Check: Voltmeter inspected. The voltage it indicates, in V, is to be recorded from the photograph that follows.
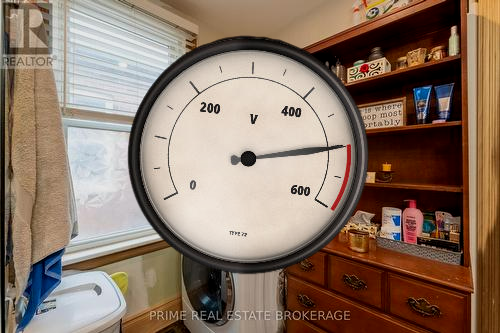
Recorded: 500 V
